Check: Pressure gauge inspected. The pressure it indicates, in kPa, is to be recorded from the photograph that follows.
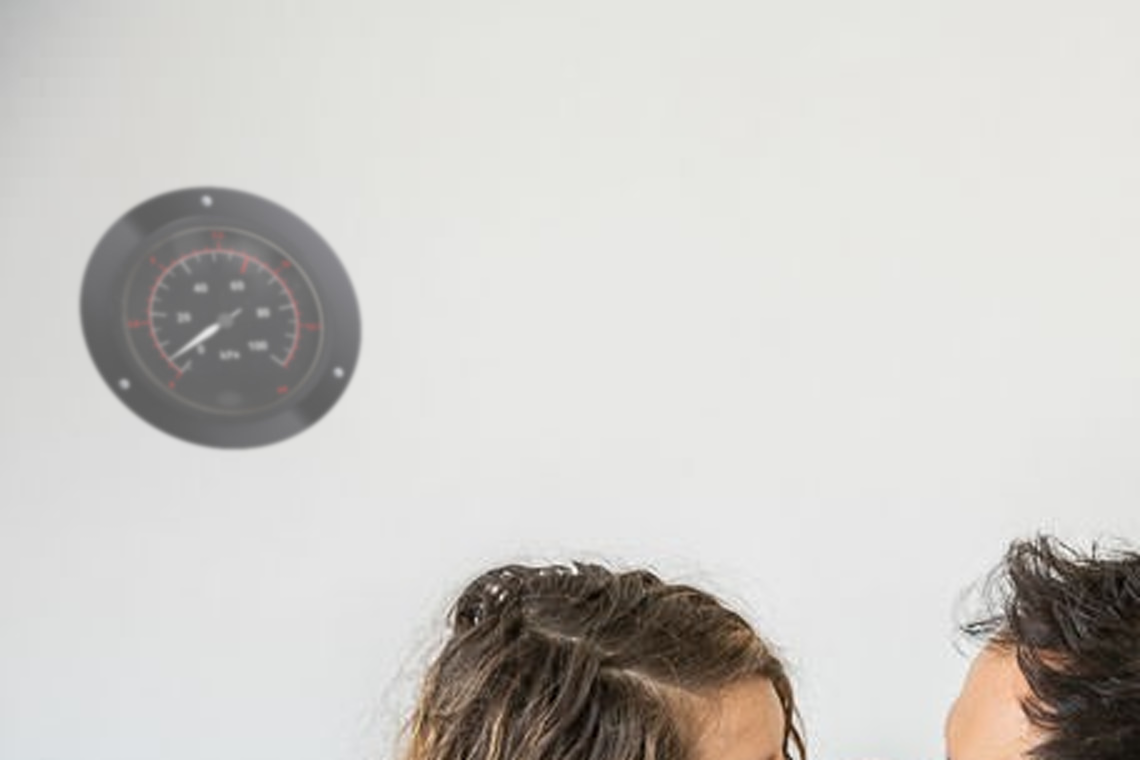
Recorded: 5 kPa
